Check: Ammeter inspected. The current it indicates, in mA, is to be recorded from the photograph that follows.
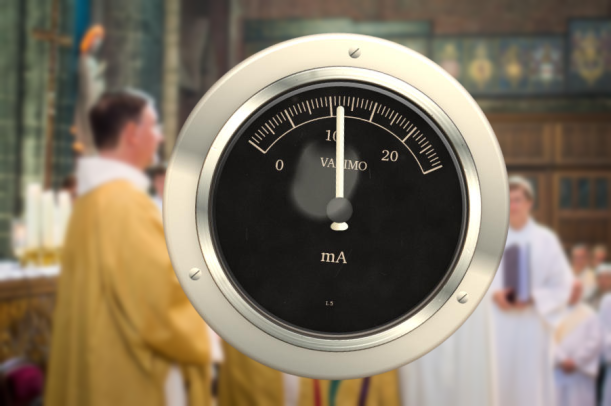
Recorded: 11 mA
